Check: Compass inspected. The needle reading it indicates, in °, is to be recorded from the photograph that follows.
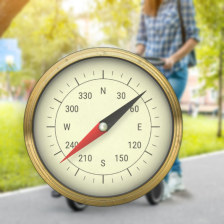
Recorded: 230 °
